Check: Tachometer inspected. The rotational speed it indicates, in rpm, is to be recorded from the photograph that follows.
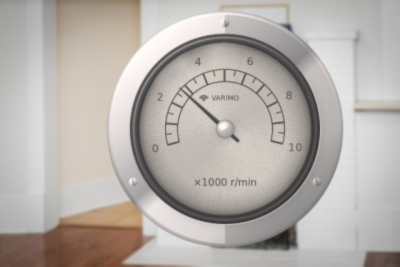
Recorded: 2750 rpm
